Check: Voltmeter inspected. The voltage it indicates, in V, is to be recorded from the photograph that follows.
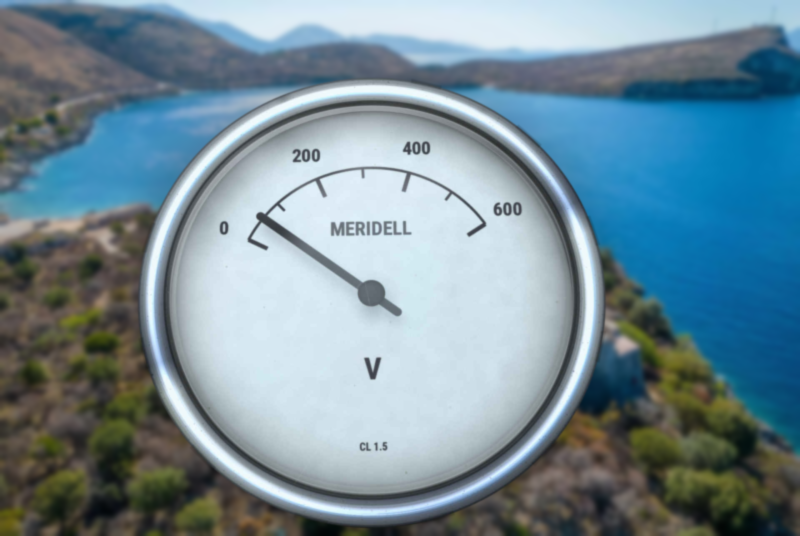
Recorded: 50 V
